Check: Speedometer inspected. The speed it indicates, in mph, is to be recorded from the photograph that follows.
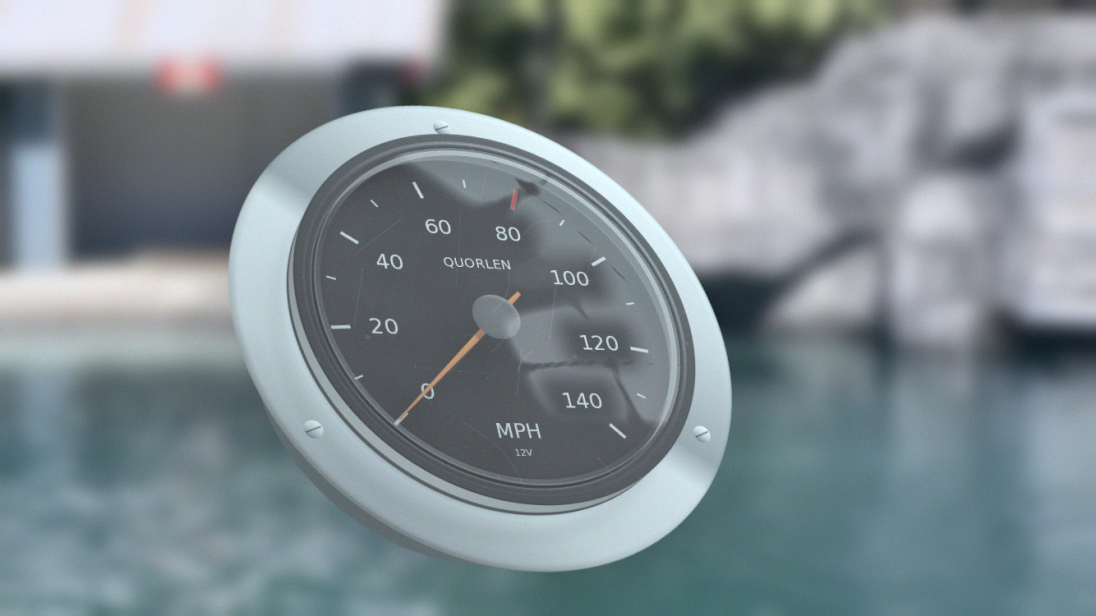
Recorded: 0 mph
